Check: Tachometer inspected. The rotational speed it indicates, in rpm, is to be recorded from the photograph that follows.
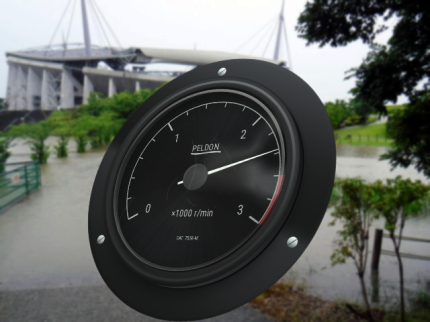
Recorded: 2400 rpm
